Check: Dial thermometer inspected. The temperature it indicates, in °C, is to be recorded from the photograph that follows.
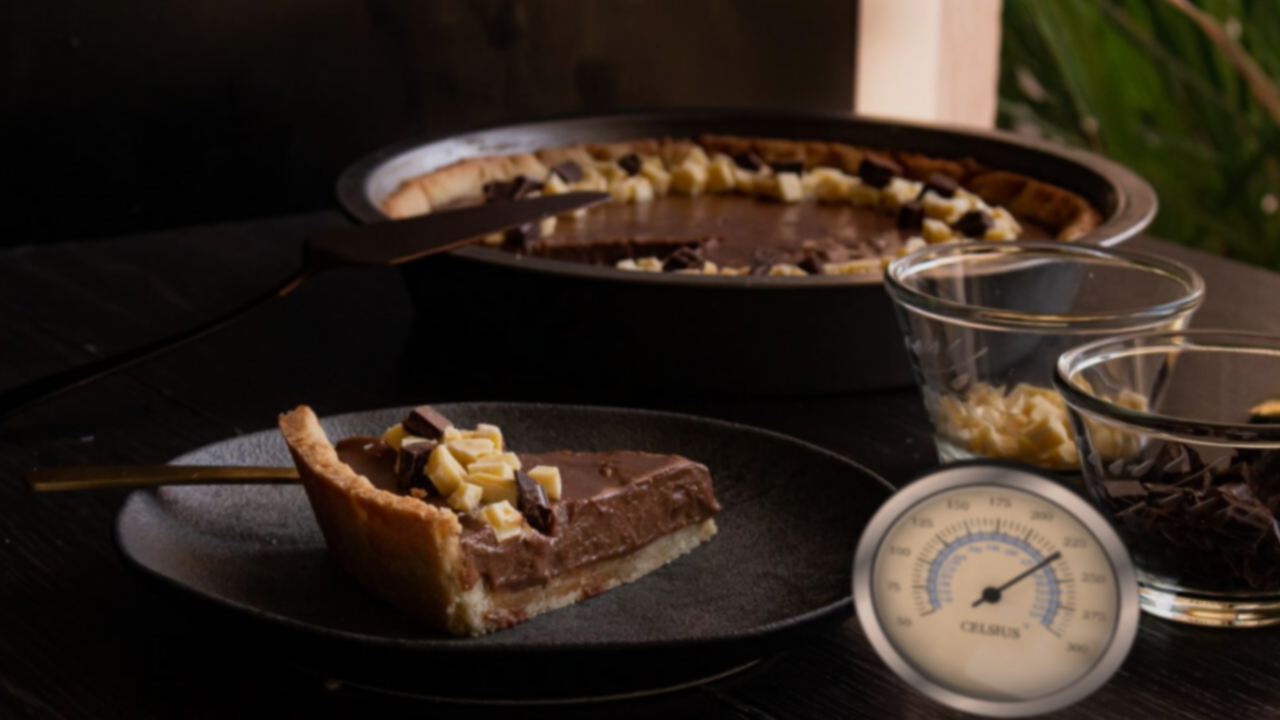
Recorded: 225 °C
